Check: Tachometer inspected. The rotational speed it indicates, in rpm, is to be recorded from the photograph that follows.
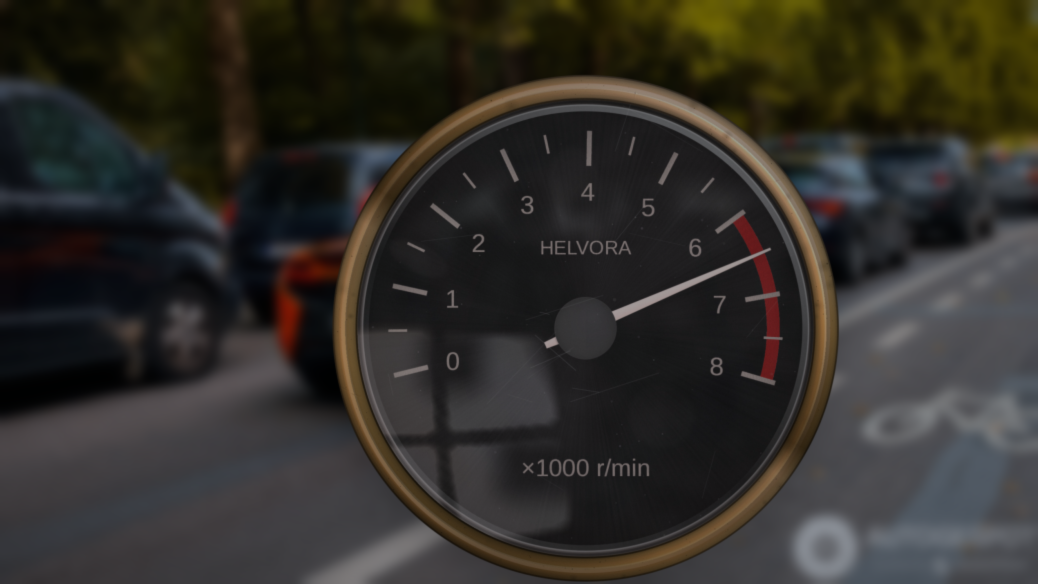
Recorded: 6500 rpm
